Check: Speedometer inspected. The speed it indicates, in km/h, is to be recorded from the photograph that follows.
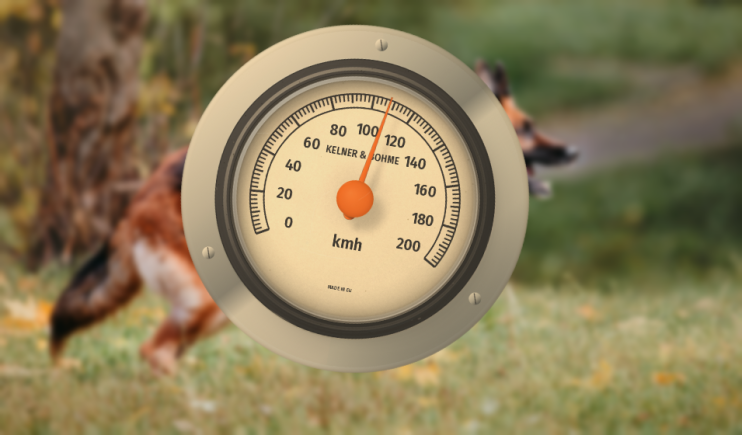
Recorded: 108 km/h
